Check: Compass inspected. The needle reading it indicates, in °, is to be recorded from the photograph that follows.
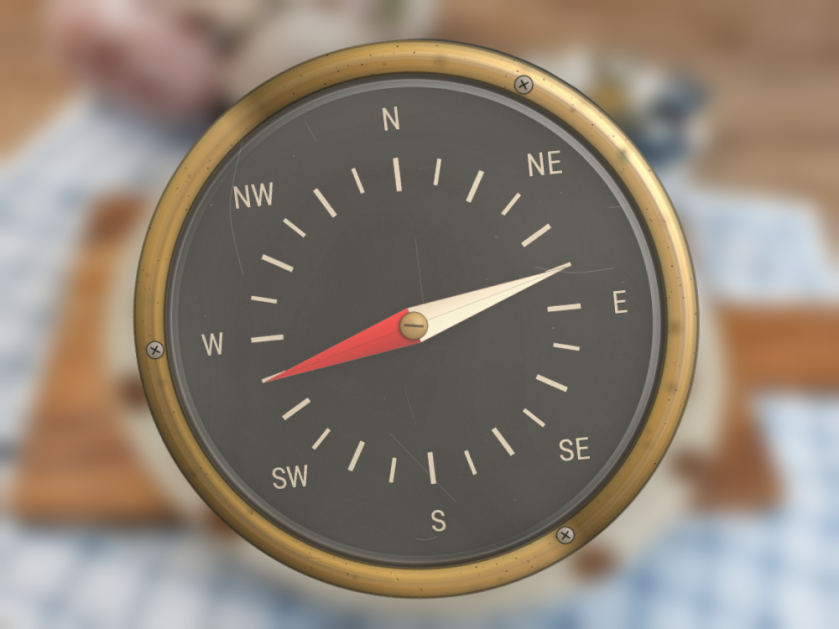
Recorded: 255 °
